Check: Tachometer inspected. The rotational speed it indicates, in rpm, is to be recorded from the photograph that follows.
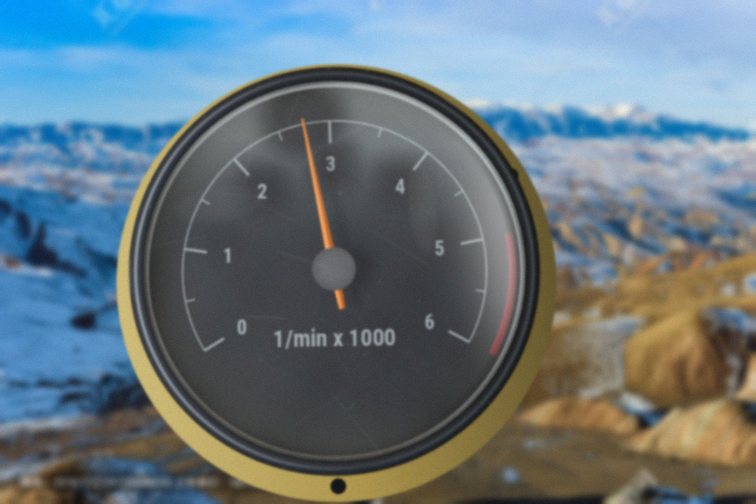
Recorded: 2750 rpm
